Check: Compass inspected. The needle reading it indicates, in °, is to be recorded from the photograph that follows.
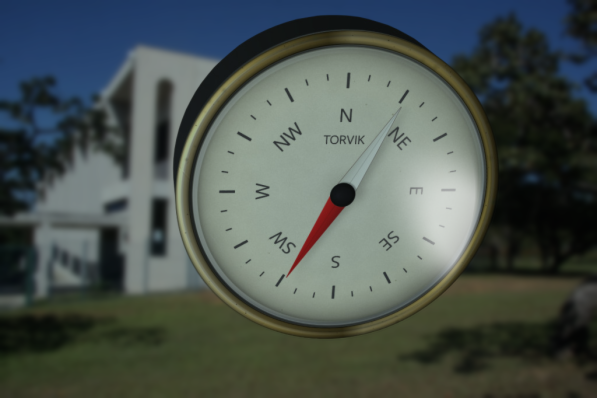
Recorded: 210 °
